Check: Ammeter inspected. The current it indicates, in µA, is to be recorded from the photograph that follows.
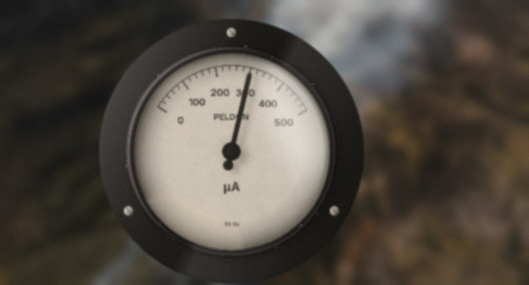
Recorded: 300 µA
